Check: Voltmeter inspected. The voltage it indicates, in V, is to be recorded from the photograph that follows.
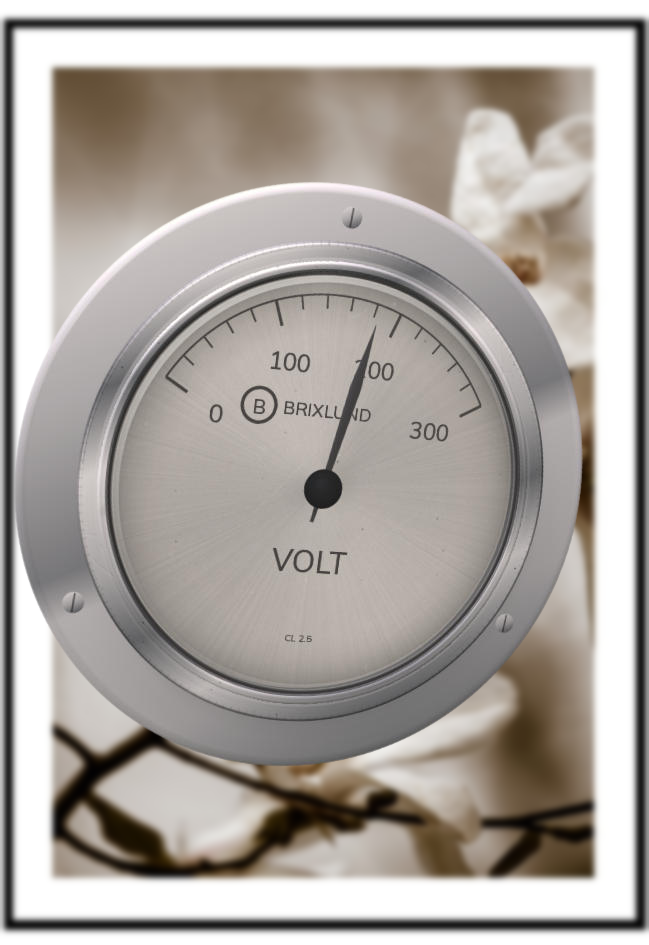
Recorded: 180 V
